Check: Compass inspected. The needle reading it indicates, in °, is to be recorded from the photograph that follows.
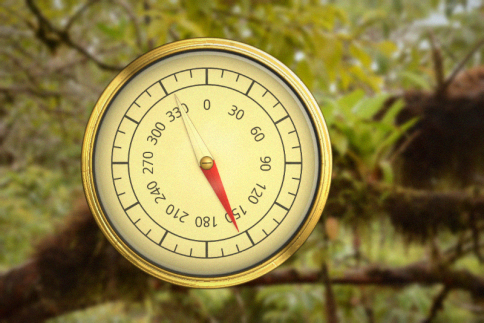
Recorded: 155 °
